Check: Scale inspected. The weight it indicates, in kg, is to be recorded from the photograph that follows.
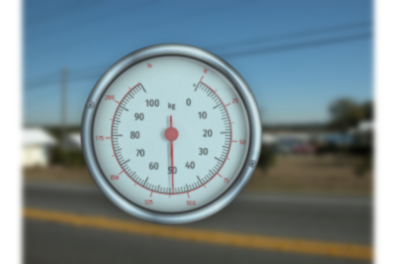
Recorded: 50 kg
